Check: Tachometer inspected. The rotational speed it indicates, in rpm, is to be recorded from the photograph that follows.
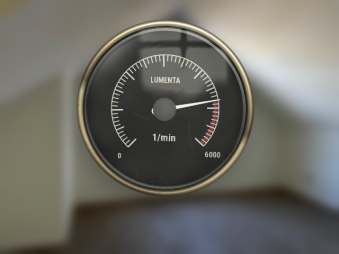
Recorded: 4800 rpm
